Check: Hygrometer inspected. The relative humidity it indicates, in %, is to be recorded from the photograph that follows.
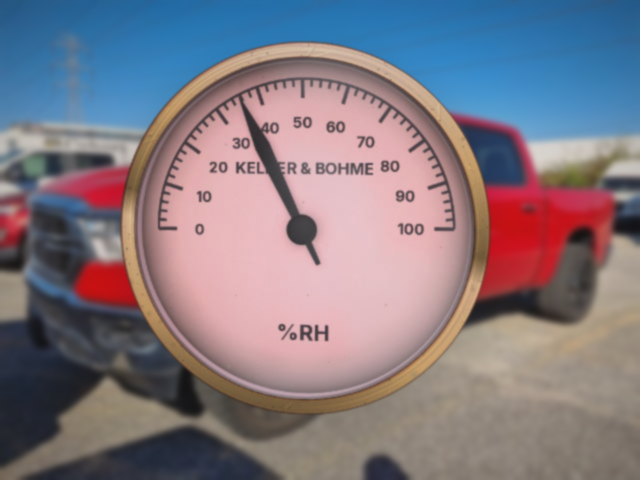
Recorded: 36 %
